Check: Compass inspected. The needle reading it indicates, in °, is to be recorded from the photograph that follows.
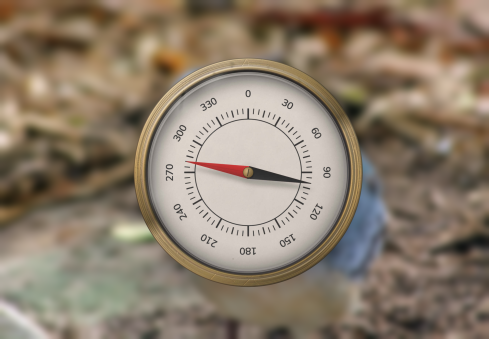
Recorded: 280 °
